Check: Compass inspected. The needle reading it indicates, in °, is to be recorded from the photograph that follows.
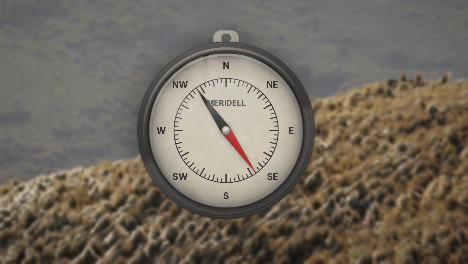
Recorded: 145 °
